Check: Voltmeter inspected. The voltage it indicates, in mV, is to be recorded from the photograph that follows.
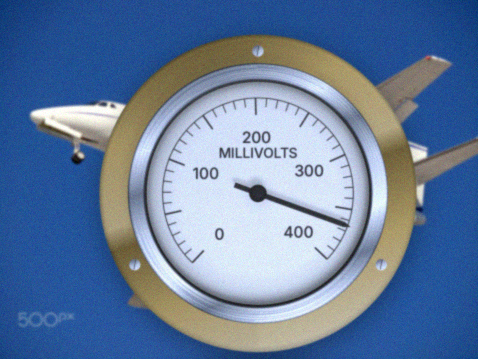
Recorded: 365 mV
